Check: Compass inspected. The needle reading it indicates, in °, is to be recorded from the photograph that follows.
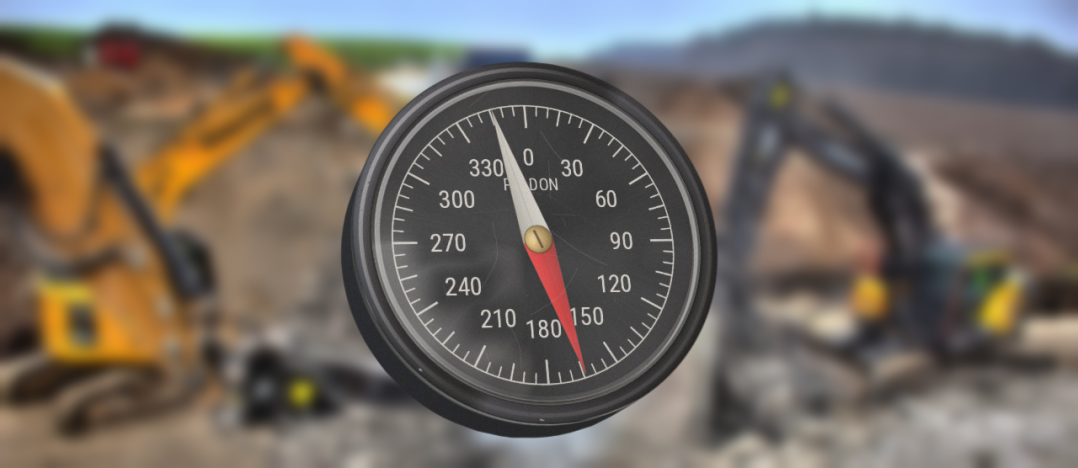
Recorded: 165 °
